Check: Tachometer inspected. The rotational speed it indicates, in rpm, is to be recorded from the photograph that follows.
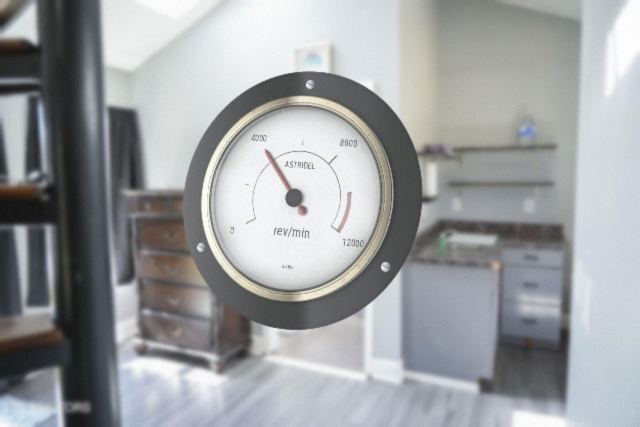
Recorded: 4000 rpm
